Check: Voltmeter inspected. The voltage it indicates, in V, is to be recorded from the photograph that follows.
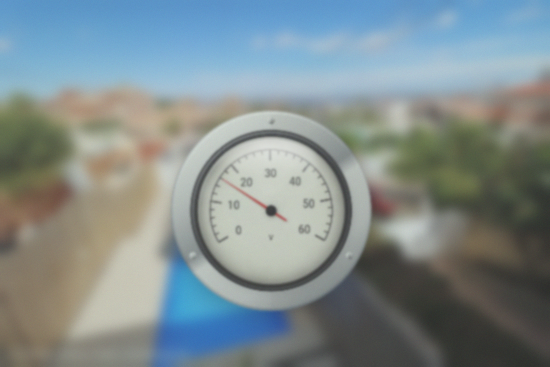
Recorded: 16 V
